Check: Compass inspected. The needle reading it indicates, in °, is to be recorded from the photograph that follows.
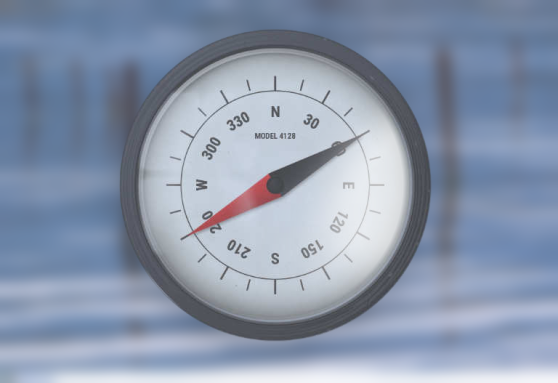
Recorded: 240 °
